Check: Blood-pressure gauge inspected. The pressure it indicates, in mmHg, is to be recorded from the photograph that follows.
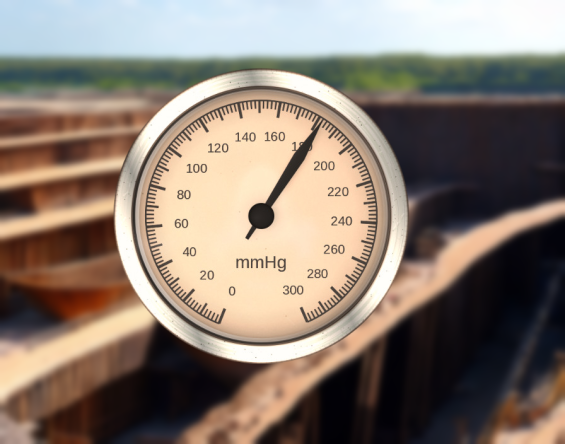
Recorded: 182 mmHg
